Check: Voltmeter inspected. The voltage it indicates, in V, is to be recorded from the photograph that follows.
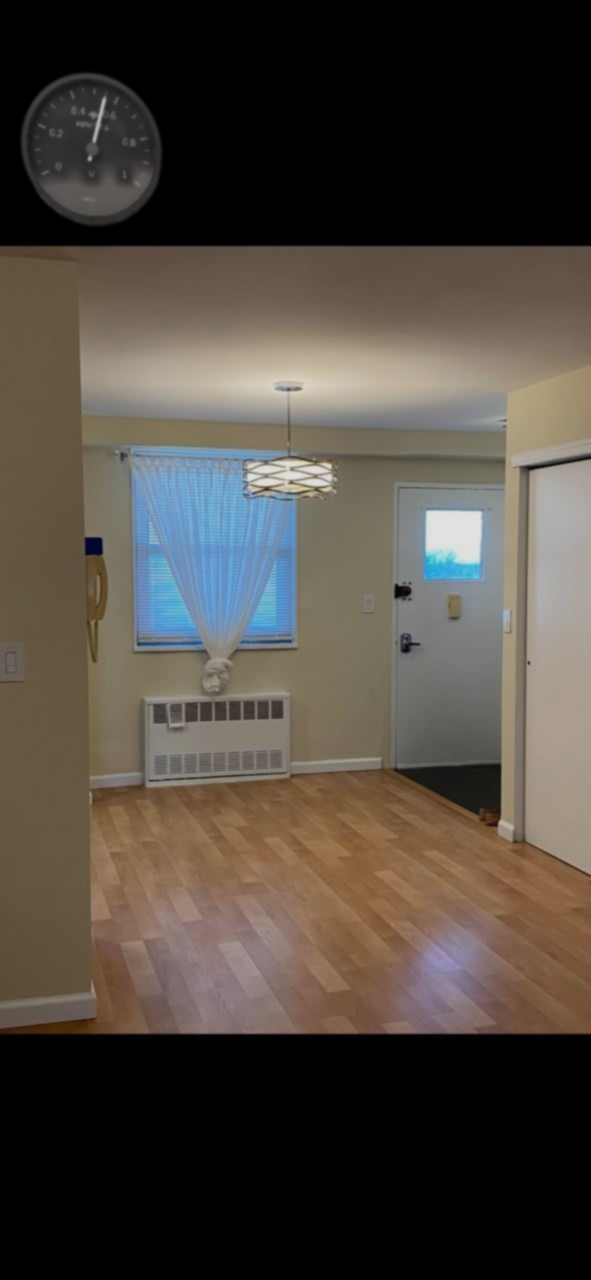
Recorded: 0.55 V
